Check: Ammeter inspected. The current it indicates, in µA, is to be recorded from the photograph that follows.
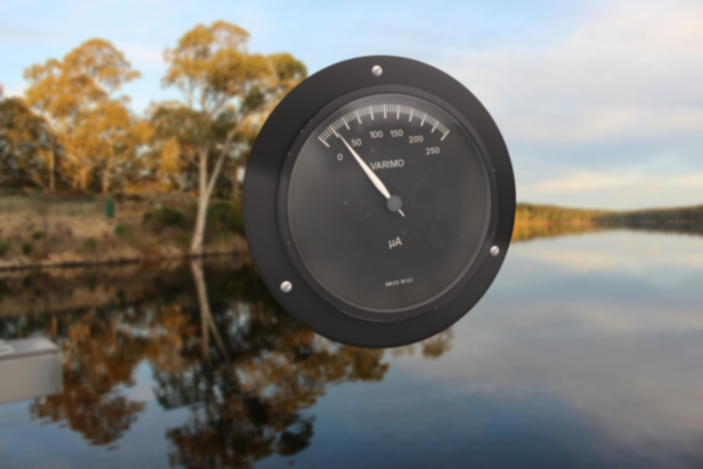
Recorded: 25 µA
